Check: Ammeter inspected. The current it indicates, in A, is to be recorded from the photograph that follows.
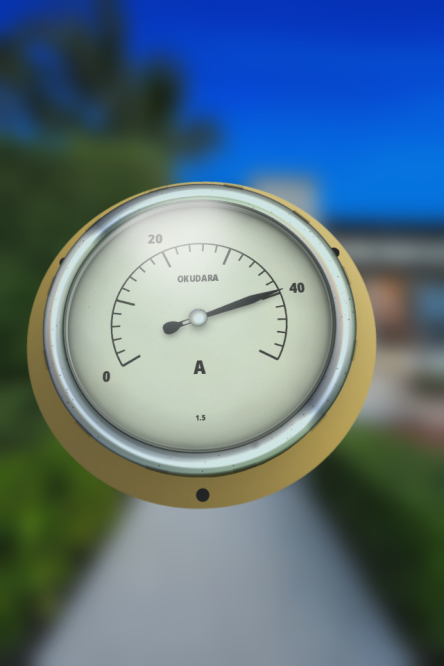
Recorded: 40 A
